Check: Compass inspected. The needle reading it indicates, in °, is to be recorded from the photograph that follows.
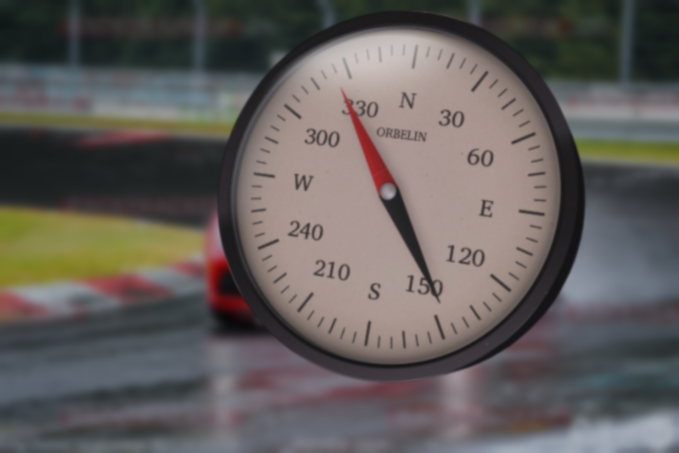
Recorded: 325 °
